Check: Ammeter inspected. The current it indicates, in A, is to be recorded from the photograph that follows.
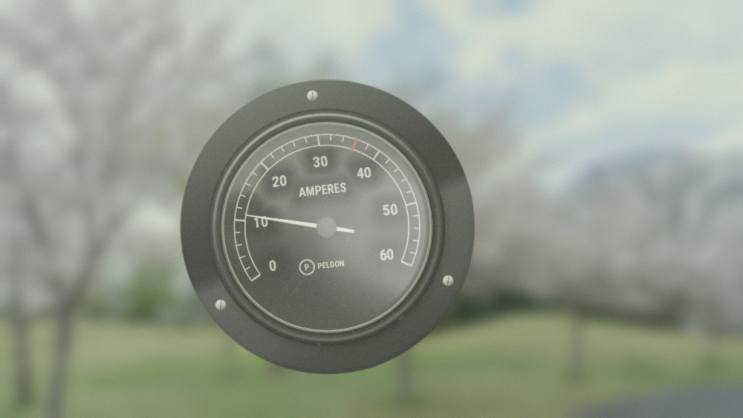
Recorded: 11 A
